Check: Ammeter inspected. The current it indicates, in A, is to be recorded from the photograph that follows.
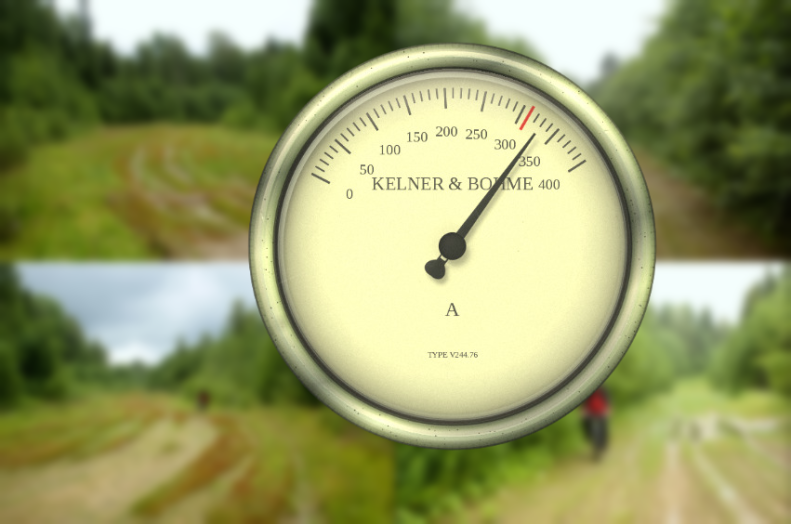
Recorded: 330 A
